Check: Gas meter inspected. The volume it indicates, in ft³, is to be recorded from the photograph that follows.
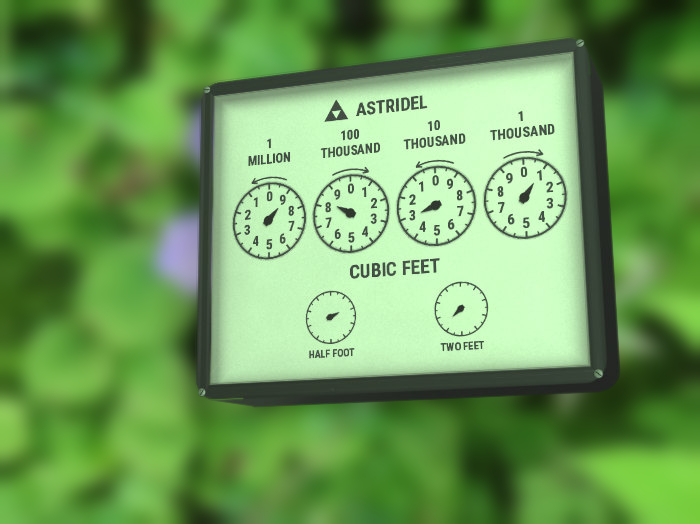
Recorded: 883100 ft³
